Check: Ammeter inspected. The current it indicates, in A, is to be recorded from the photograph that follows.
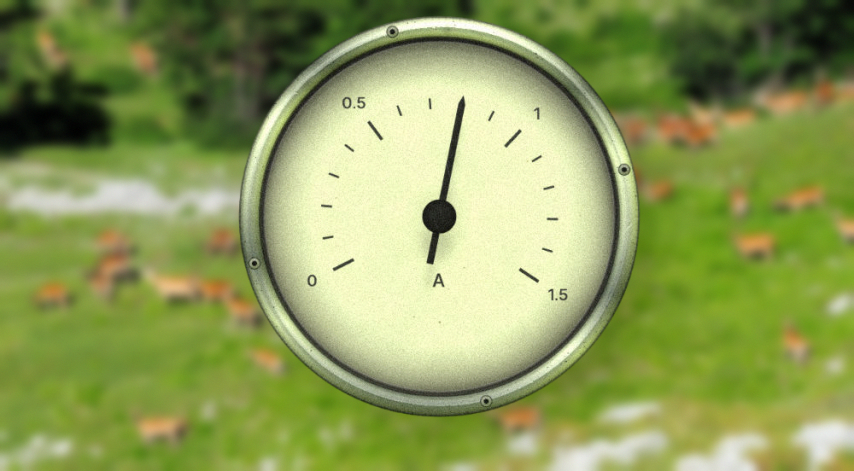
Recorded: 0.8 A
